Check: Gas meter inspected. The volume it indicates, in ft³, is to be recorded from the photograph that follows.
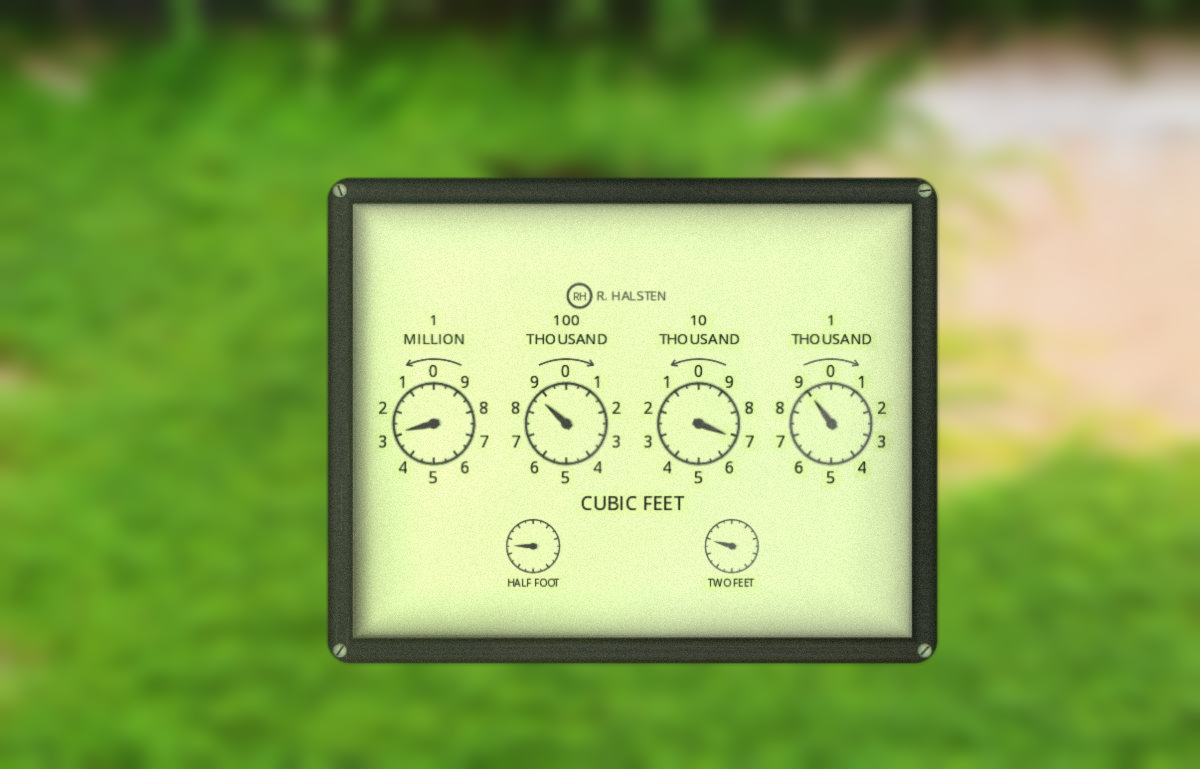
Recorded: 286900 ft³
